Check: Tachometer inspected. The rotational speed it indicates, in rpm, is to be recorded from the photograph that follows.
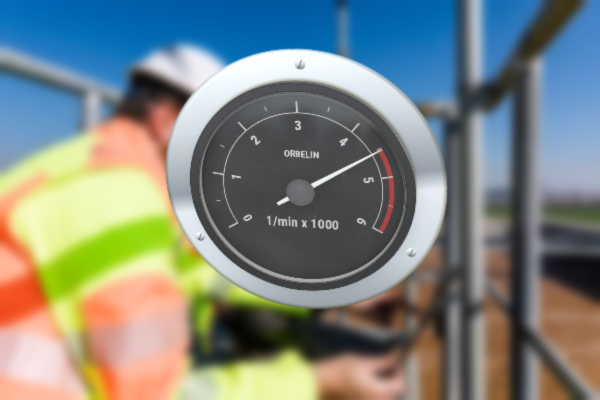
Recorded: 4500 rpm
